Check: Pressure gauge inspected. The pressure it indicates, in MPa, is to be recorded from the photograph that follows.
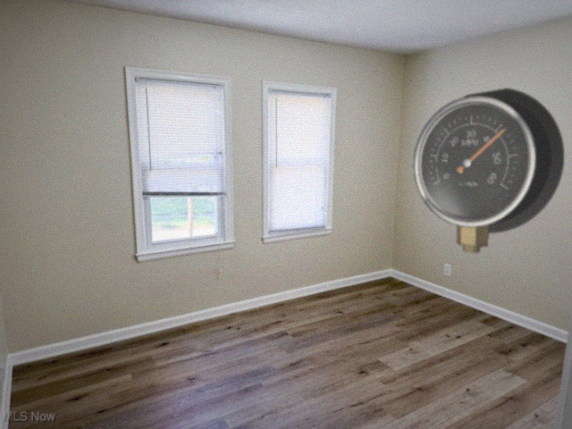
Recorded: 42 MPa
